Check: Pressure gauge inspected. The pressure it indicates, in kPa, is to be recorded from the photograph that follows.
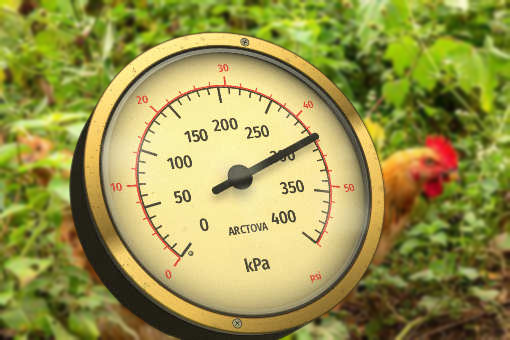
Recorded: 300 kPa
